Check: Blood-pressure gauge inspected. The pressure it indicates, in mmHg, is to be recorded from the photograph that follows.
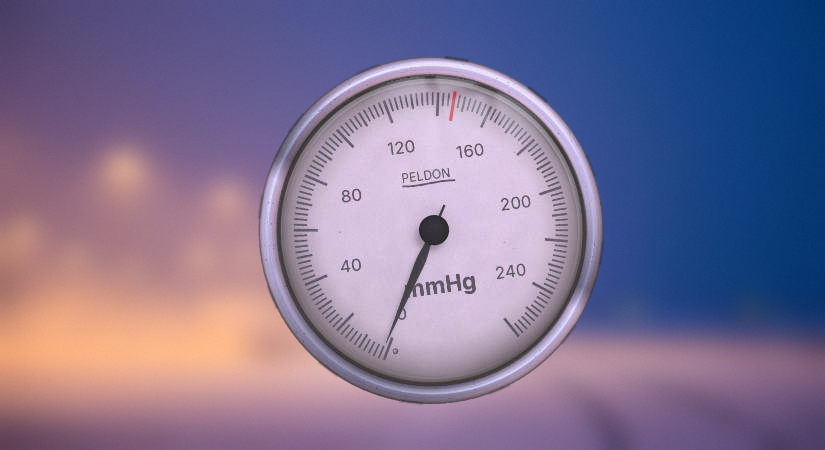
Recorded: 2 mmHg
